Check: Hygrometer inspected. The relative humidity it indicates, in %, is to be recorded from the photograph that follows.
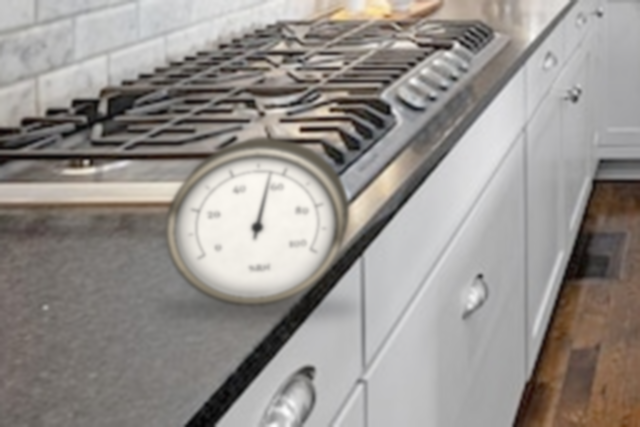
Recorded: 55 %
